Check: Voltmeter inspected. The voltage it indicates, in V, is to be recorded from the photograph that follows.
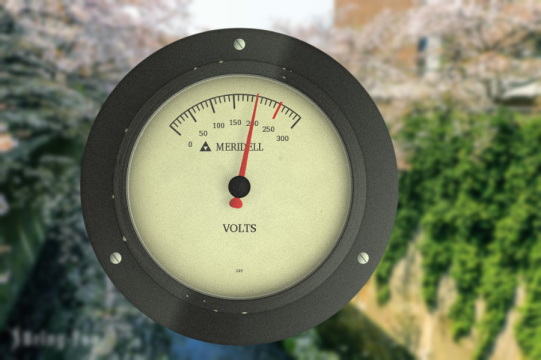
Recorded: 200 V
